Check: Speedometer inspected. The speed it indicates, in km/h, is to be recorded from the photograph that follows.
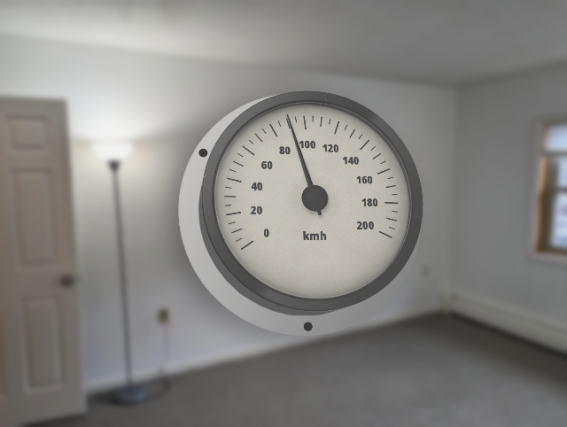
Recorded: 90 km/h
